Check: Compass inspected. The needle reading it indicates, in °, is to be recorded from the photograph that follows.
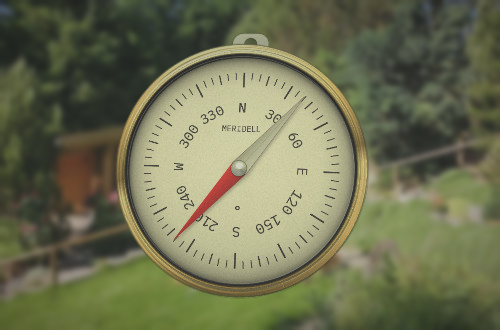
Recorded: 220 °
